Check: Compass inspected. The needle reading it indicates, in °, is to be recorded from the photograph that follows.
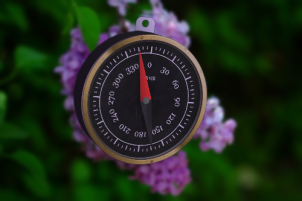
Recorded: 345 °
